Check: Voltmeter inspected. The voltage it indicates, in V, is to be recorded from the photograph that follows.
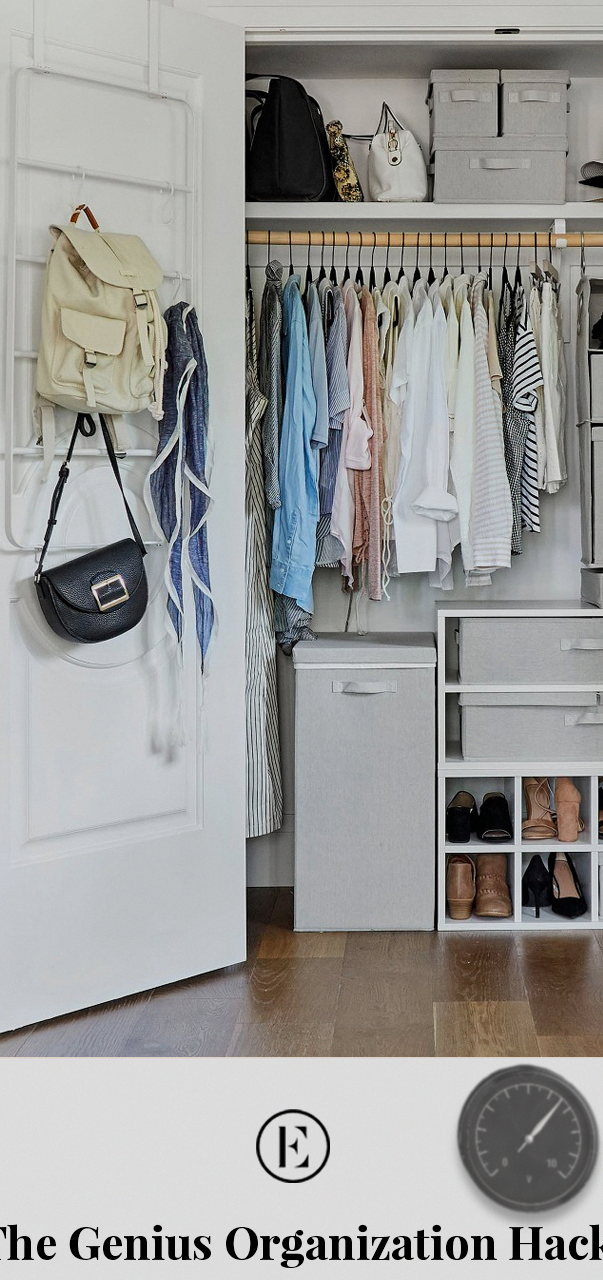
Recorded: 6.5 V
